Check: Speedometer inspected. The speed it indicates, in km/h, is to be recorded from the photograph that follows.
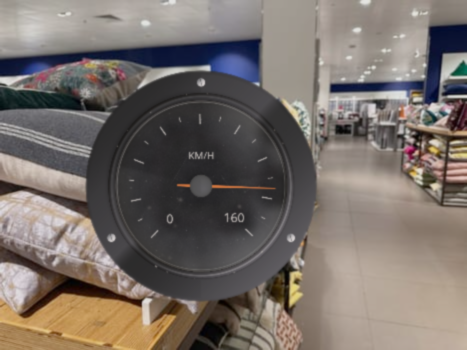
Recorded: 135 km/h
